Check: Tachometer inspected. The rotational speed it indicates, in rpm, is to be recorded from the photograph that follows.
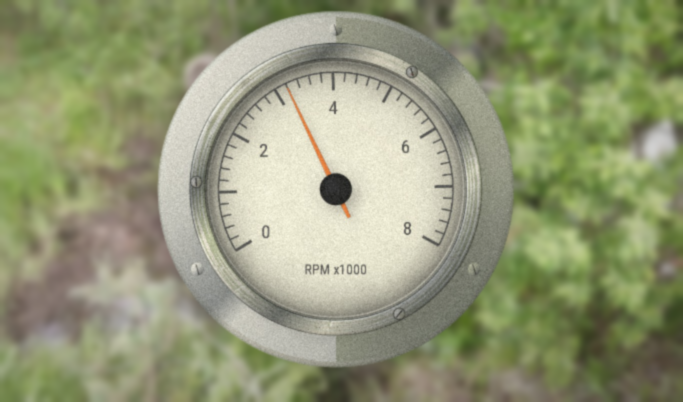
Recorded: 3200 rpm
